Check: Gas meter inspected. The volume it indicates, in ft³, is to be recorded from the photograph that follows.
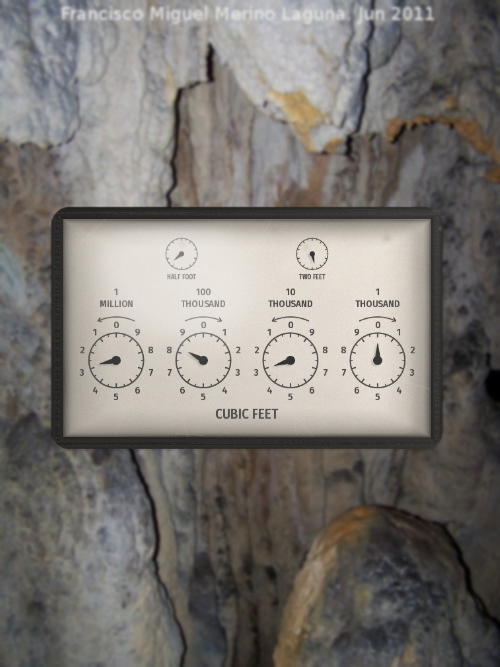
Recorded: 283000 ft³
